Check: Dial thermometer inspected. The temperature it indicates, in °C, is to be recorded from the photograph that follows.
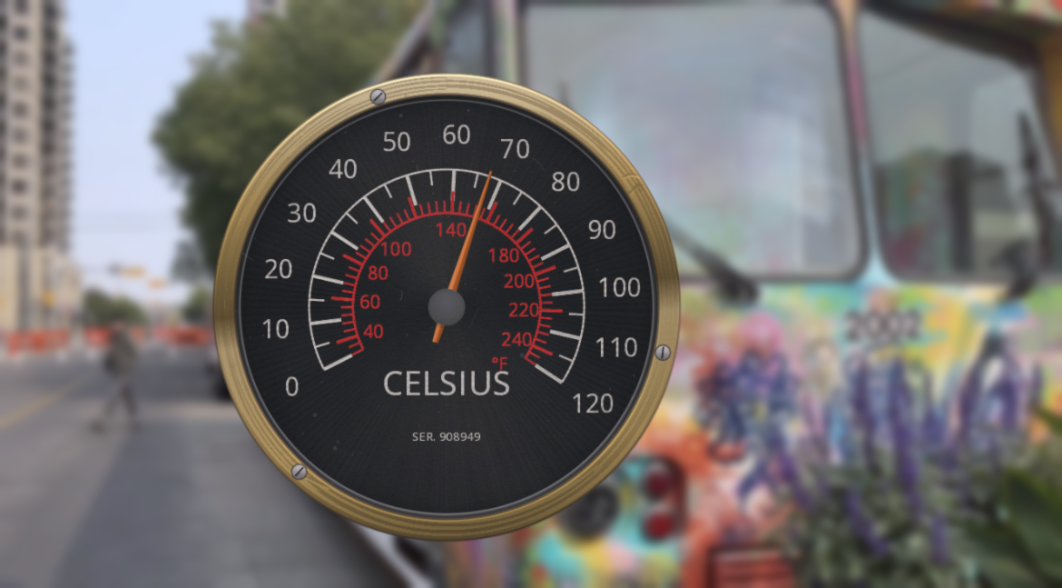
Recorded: 67.5 °C
